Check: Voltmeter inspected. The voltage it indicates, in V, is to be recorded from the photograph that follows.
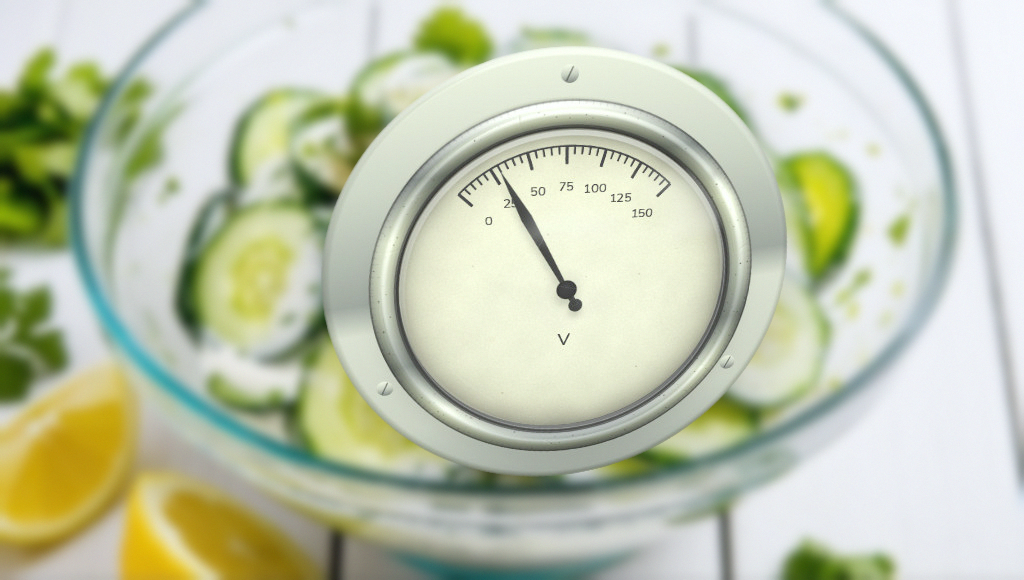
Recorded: 30 V
